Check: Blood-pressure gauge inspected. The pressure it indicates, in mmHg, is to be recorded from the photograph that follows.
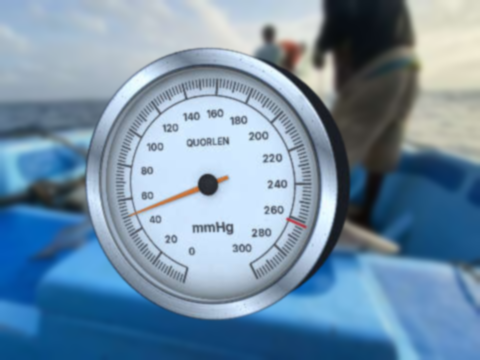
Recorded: 50 mmHg
